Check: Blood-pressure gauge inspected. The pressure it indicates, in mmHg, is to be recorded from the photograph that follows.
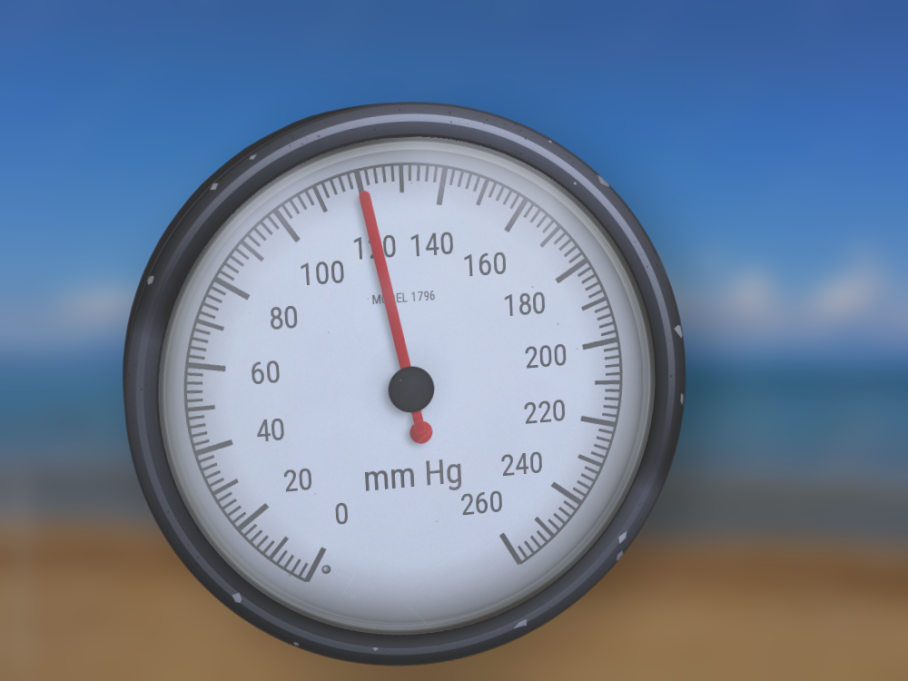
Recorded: 120 mmHg
